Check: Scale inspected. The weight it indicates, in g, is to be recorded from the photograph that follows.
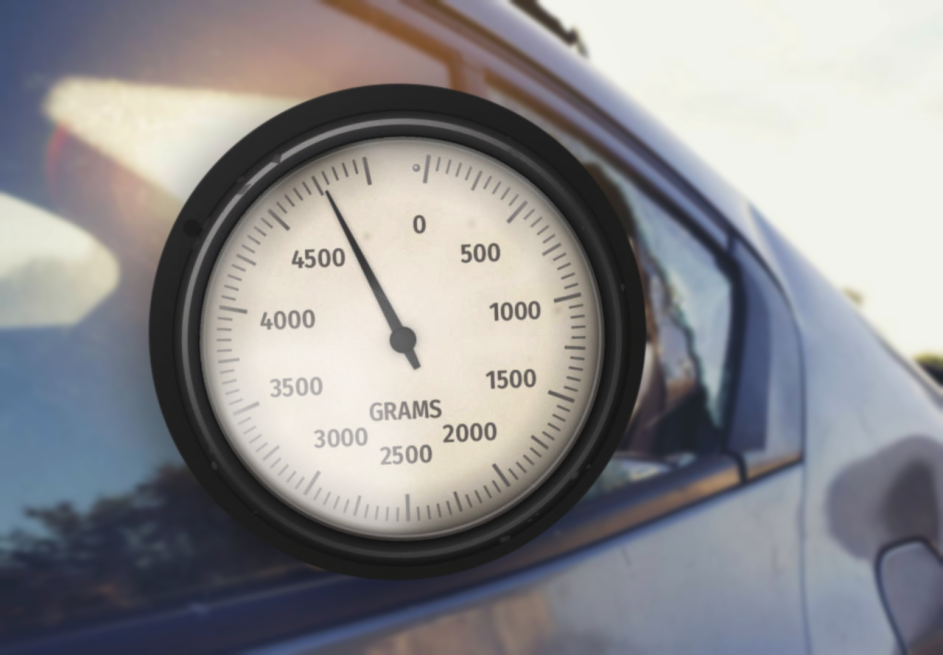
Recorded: 4775 g
